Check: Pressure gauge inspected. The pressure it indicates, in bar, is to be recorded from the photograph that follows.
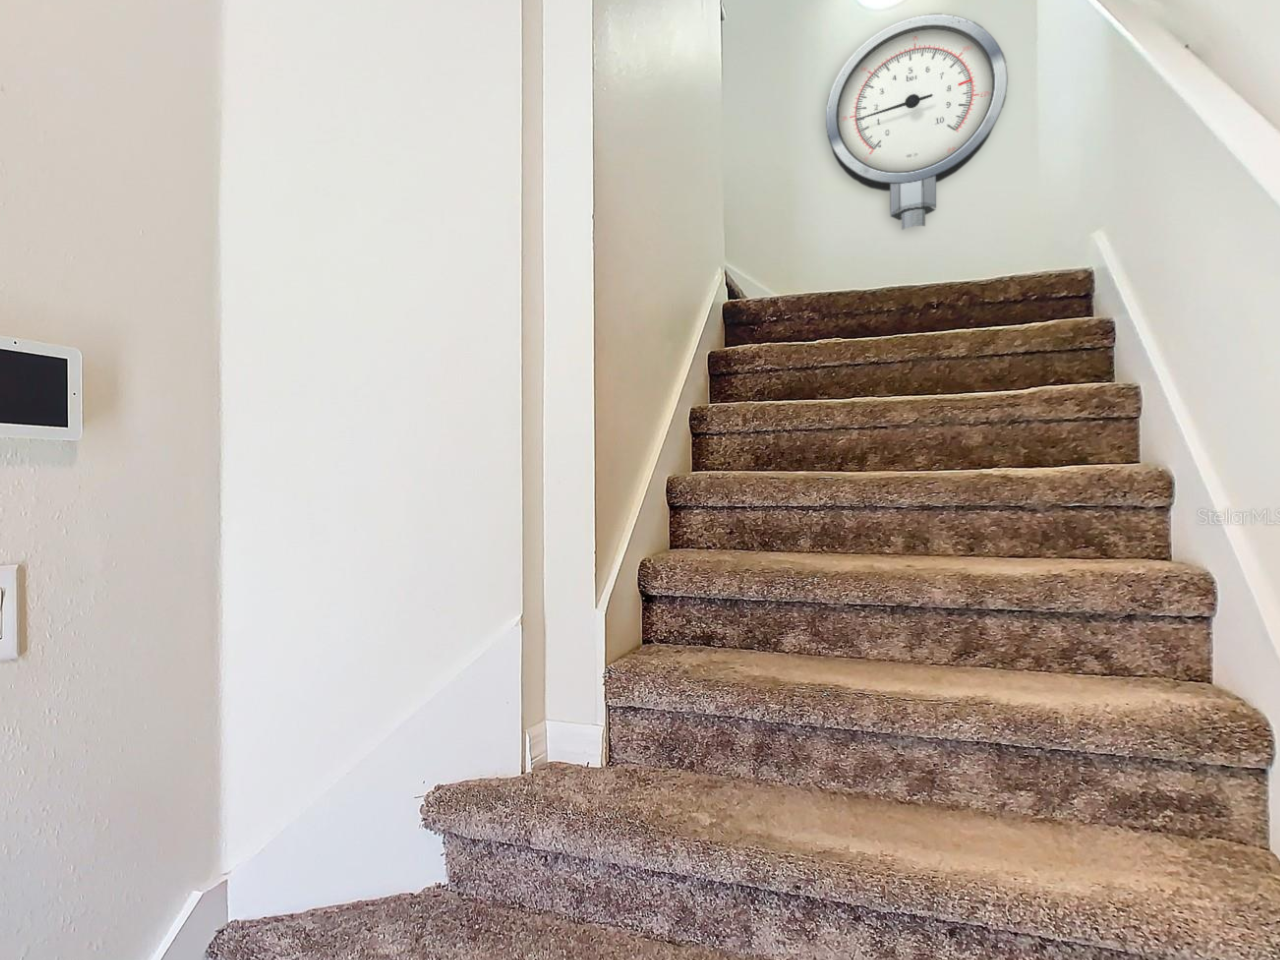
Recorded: 1.5 bar
